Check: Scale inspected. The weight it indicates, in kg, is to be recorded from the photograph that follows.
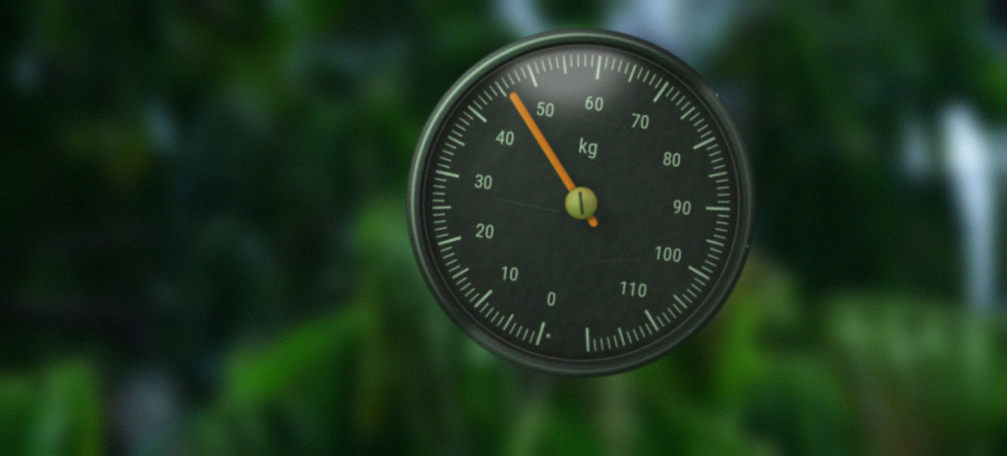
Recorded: 46 kg
